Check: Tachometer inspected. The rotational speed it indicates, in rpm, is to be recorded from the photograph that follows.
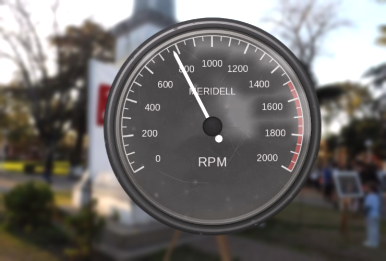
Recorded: 775 rpm
